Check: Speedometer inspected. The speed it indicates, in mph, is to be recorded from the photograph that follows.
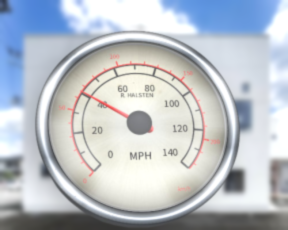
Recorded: 40 mph
